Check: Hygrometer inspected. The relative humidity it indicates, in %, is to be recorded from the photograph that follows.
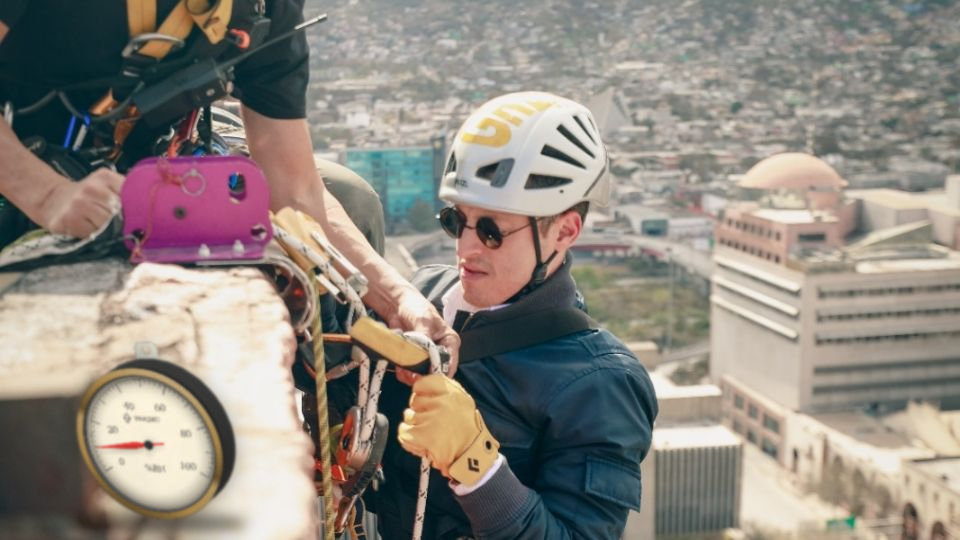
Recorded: 10 %
